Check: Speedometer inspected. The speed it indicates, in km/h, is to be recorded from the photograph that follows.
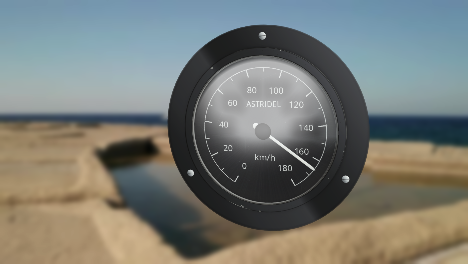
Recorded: 165 km/h
